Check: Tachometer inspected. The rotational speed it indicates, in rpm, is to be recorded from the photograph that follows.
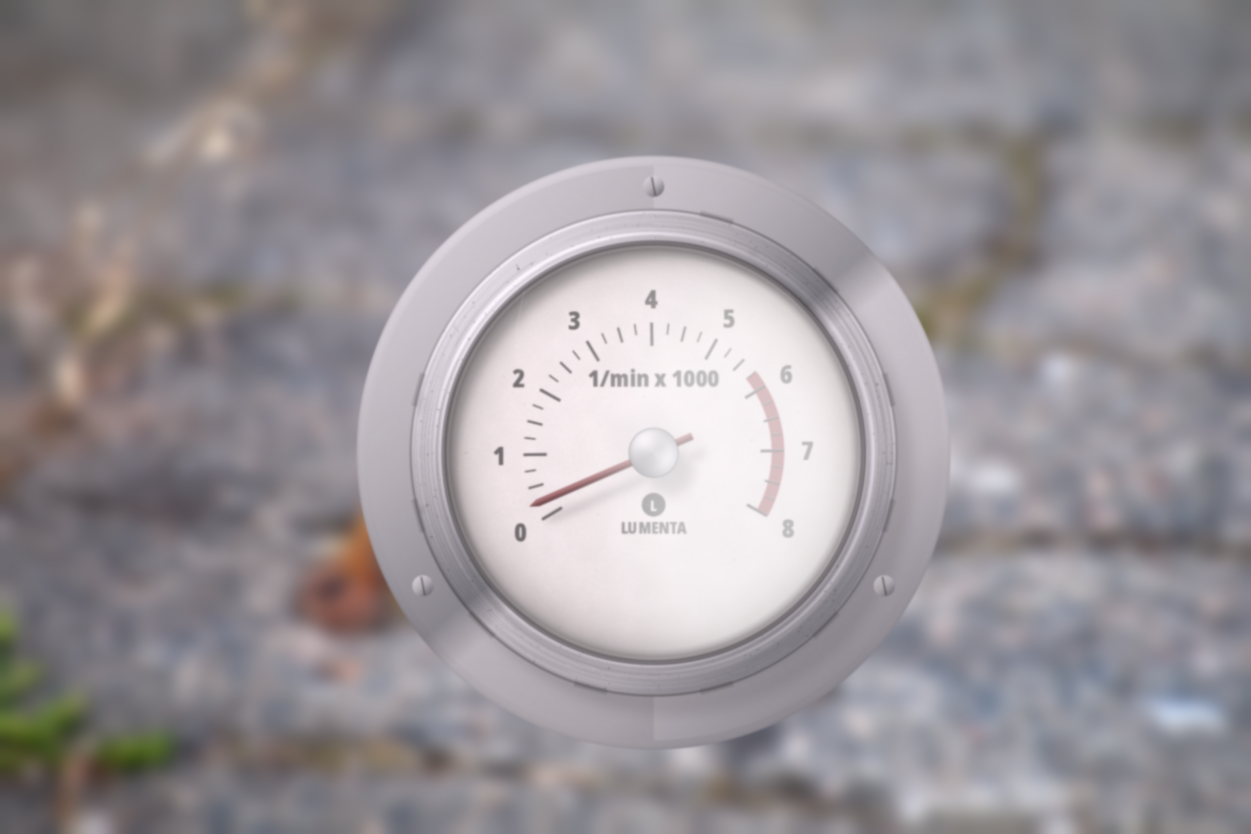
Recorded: 250 rpm
